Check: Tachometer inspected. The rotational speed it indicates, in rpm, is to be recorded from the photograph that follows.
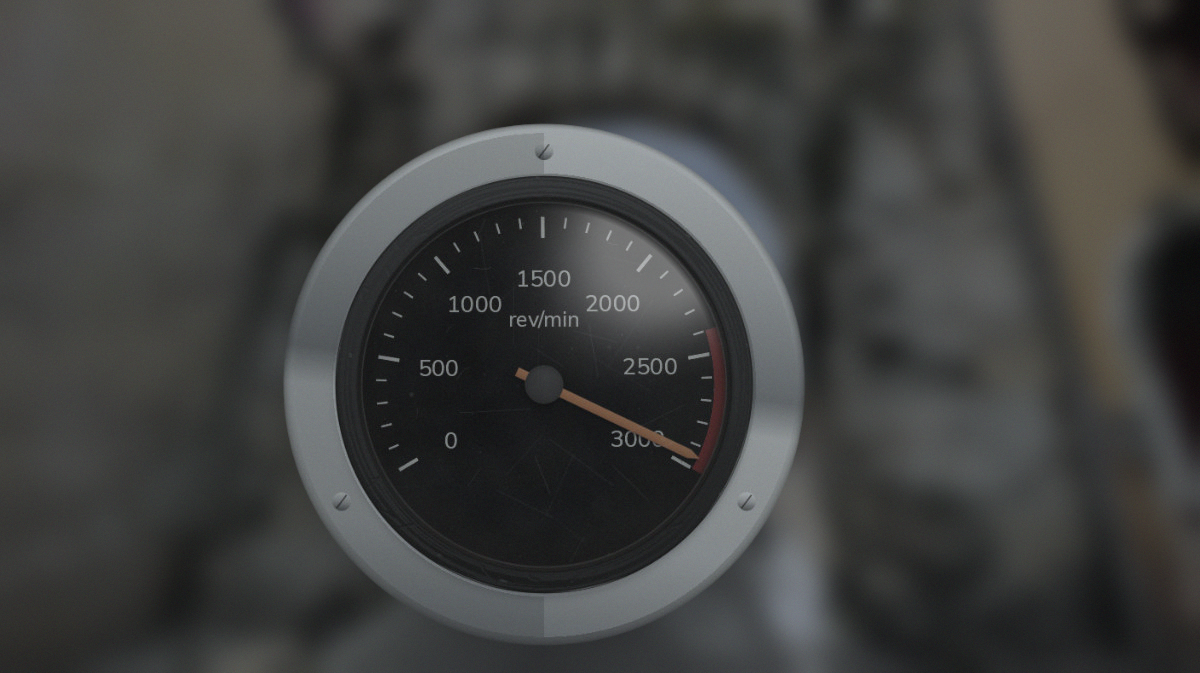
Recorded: 2950 rpm
